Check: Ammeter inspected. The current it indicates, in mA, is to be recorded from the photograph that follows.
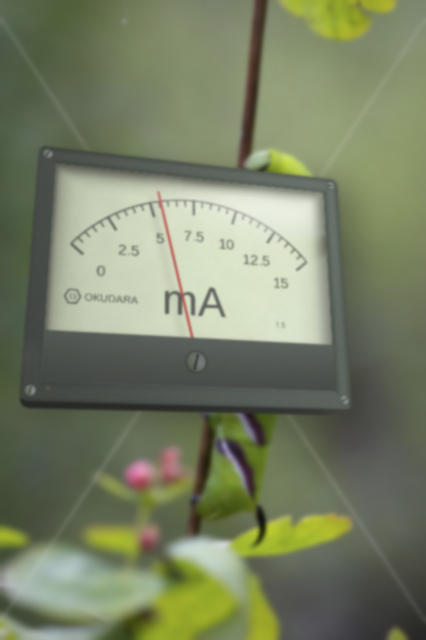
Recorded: 5.5 mA
